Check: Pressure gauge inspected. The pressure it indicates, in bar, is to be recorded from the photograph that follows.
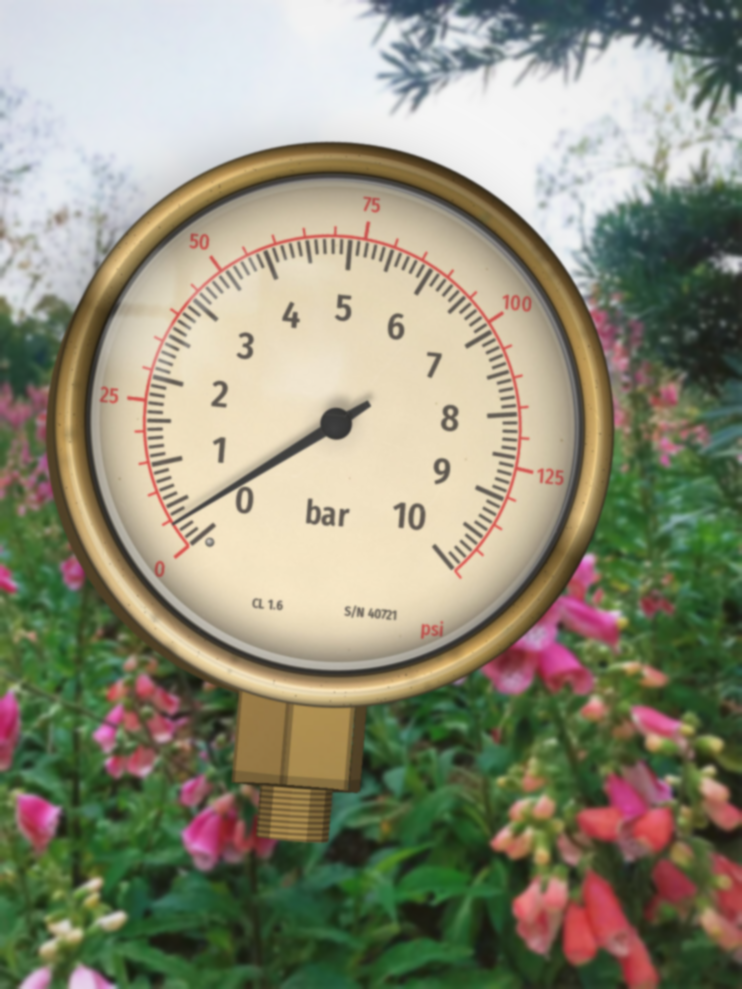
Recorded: 0.3 bar
